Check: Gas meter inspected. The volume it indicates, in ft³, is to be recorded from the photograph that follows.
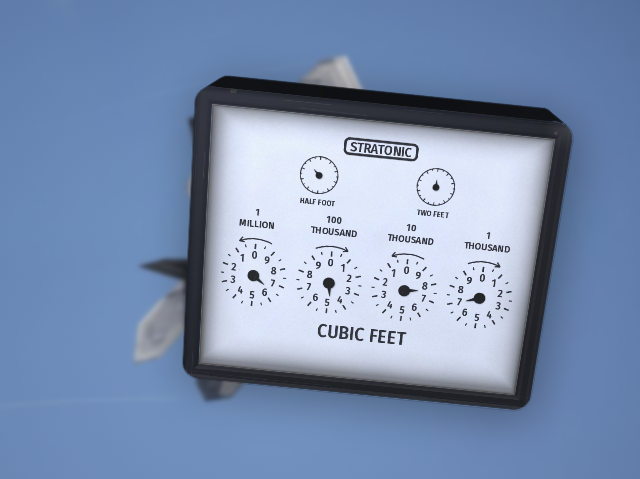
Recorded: 647700 ft³
